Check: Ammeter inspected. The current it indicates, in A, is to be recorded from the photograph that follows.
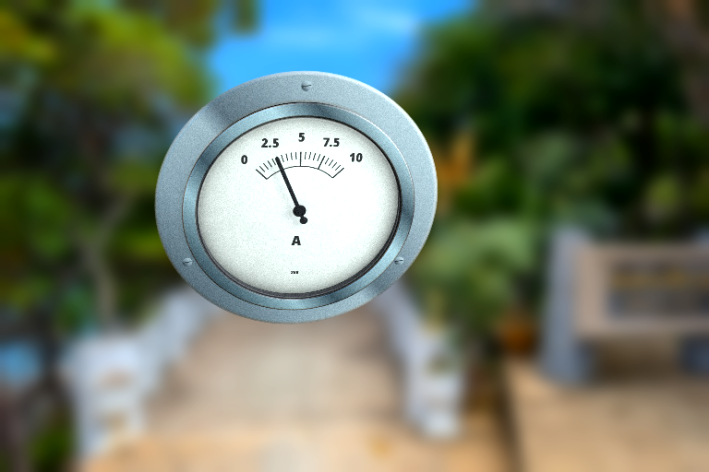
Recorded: 2.5 A
